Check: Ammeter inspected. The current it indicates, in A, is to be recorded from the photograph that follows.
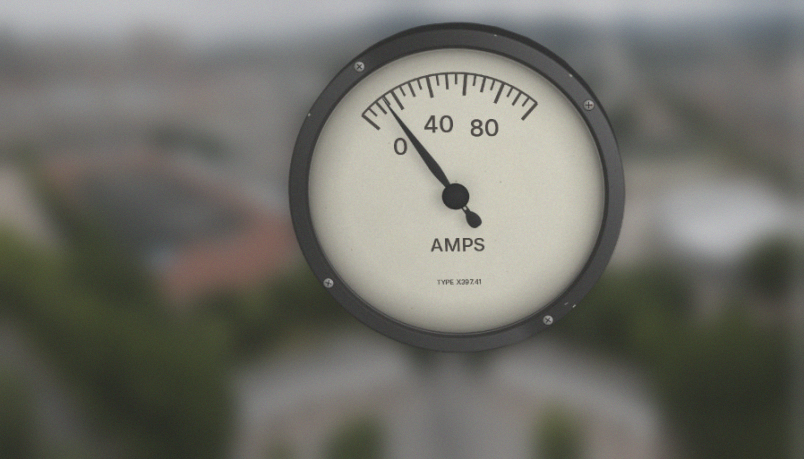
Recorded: 15 A
